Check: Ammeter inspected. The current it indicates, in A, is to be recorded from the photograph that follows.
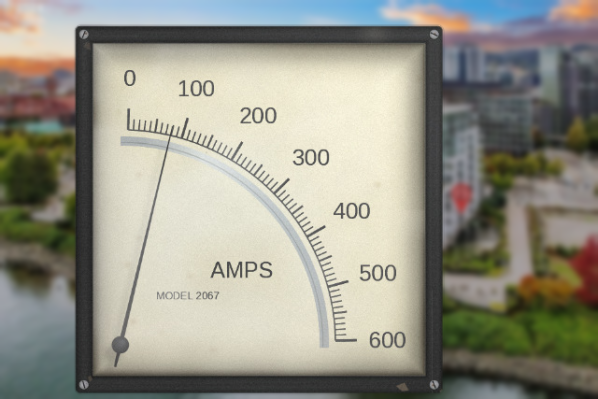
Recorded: 80 A
